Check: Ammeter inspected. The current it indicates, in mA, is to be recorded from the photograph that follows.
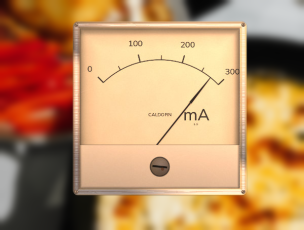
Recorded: 275 mA
